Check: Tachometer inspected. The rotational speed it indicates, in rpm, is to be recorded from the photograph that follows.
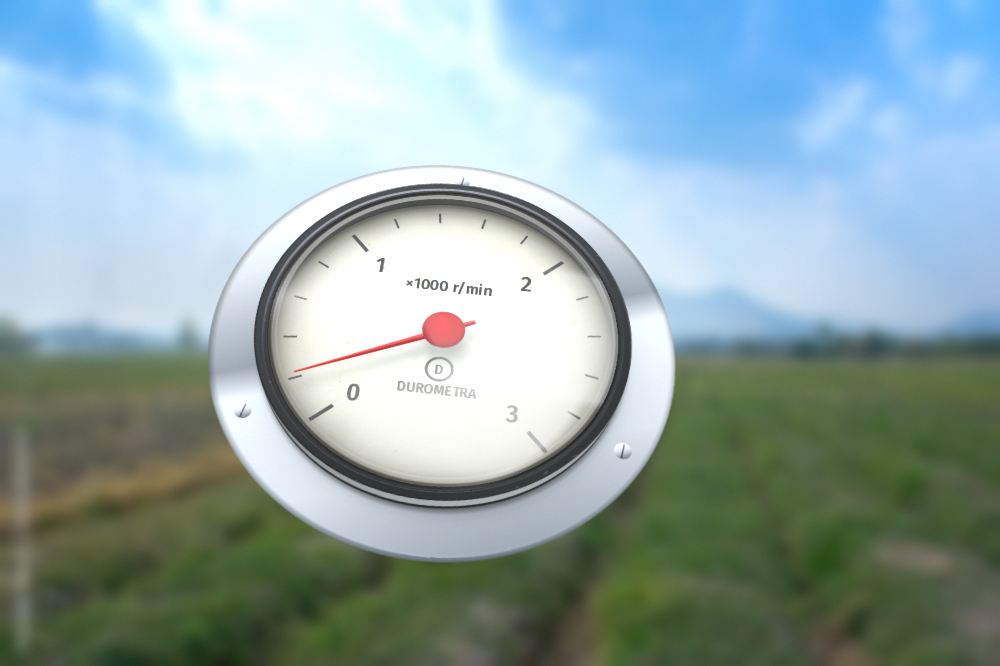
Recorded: 200 rpm
